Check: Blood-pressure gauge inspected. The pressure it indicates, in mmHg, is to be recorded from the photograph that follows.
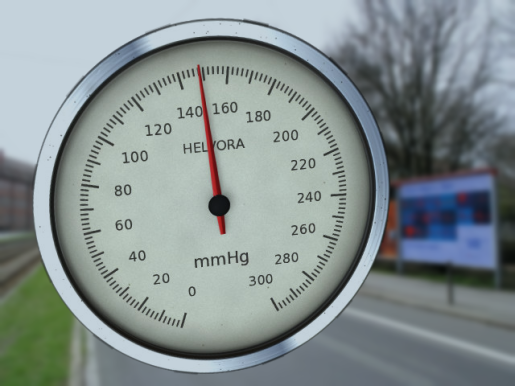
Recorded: 148 mmHg
